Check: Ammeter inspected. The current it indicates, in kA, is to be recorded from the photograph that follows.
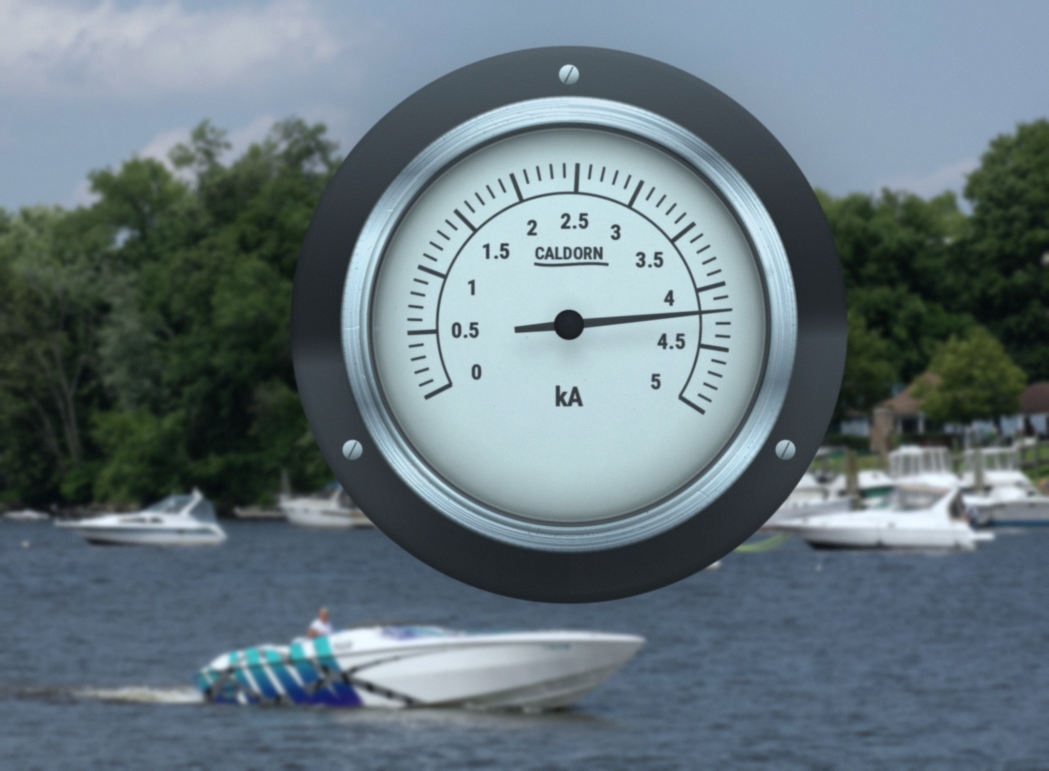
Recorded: 4.2 kA
